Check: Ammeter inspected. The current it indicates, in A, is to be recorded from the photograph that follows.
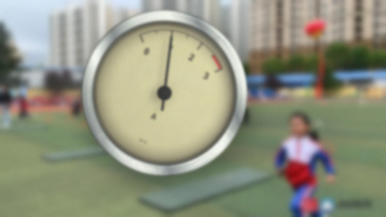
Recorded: 1 A
